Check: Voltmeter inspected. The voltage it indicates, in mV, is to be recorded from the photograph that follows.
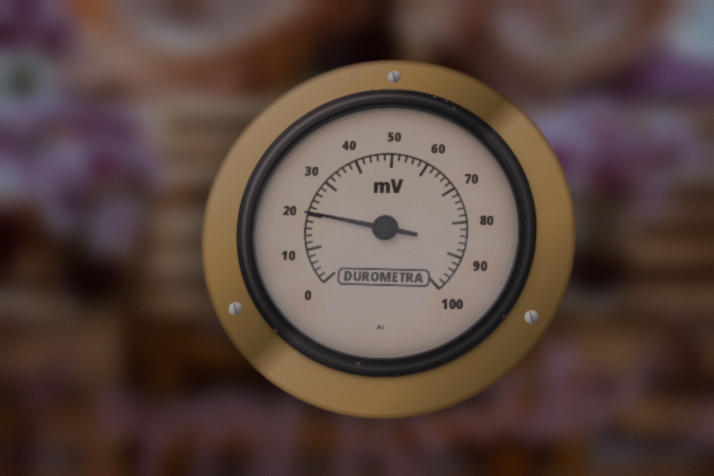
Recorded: 20 mV
